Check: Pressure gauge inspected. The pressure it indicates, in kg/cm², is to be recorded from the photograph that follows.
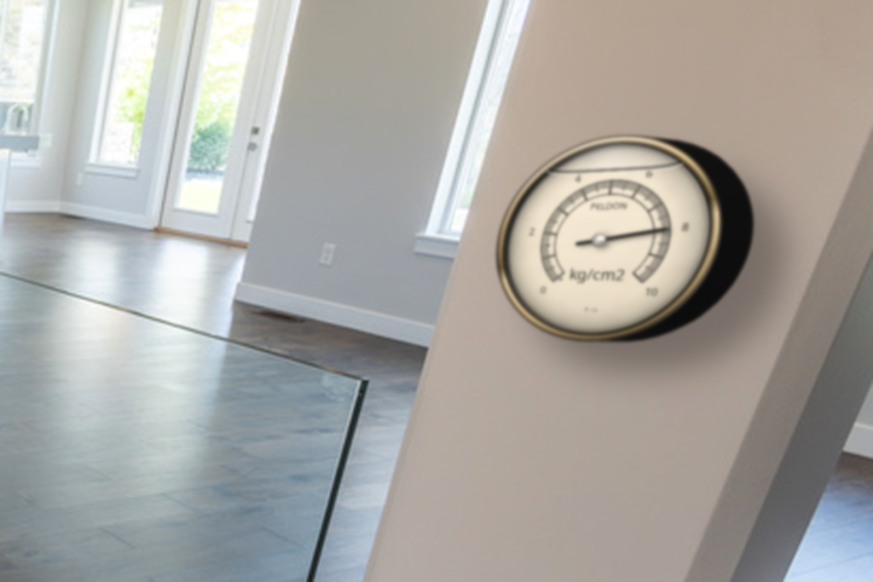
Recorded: 8 kg/cm²
